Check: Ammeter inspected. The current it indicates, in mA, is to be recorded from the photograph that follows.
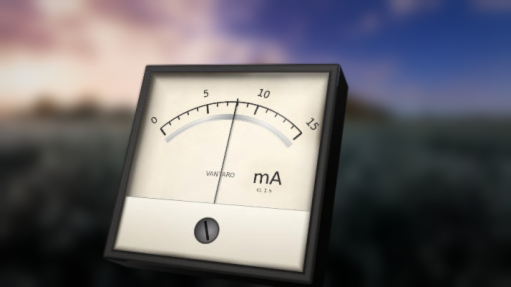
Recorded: 8 mA
